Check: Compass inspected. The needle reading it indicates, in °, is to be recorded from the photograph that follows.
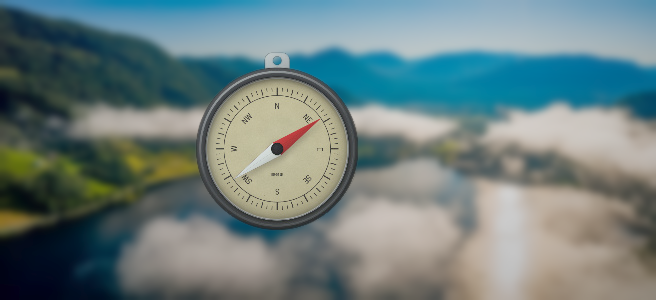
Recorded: 55 °
